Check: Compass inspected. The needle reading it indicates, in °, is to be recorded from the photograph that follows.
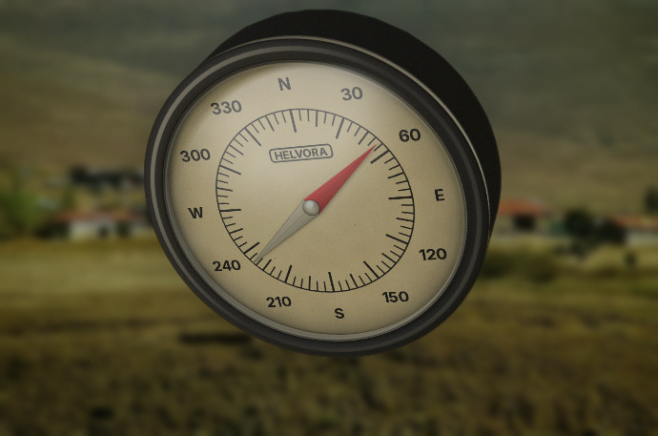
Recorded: 52.5 °
